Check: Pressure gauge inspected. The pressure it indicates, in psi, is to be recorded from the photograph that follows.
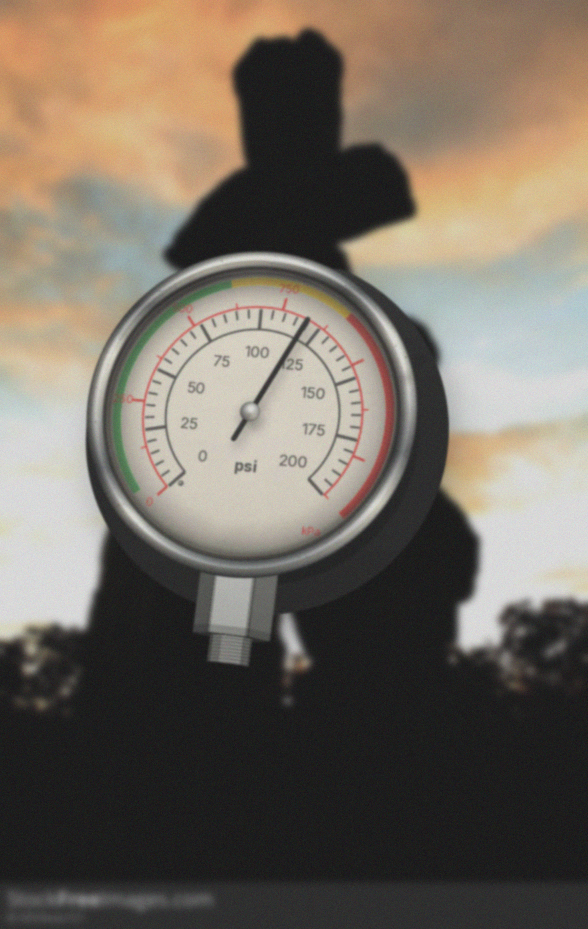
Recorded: 120 psi
